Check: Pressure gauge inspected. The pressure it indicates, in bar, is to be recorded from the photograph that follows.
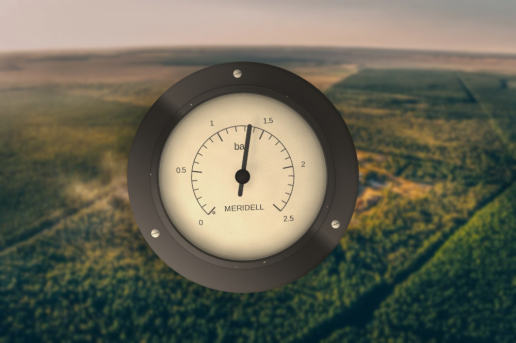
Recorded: 1.35 bar
